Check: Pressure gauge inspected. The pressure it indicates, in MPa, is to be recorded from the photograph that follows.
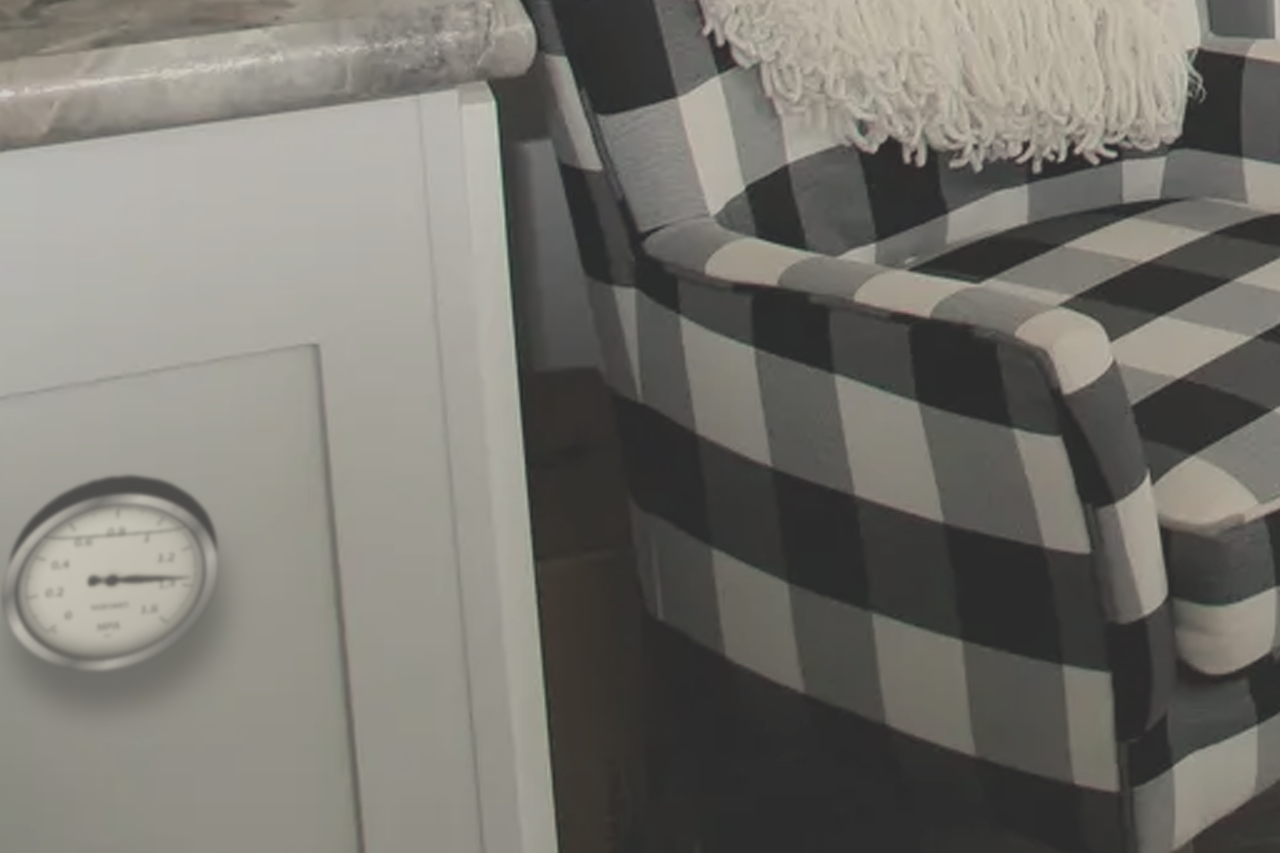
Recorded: 1.35 MPa
